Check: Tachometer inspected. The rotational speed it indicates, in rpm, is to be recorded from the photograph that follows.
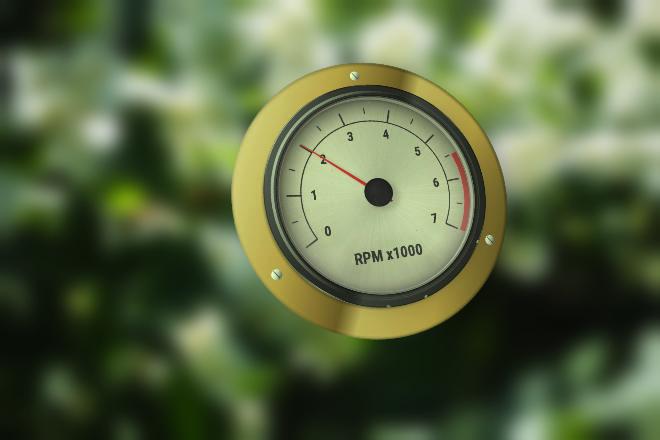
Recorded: 2000 rpm
